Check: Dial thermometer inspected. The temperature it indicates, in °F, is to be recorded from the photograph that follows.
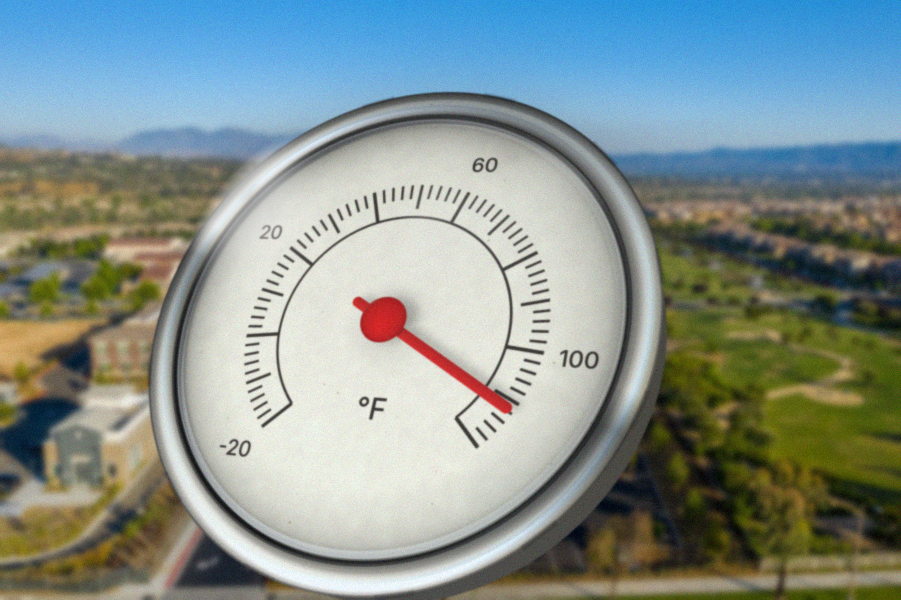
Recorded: 112 °F
